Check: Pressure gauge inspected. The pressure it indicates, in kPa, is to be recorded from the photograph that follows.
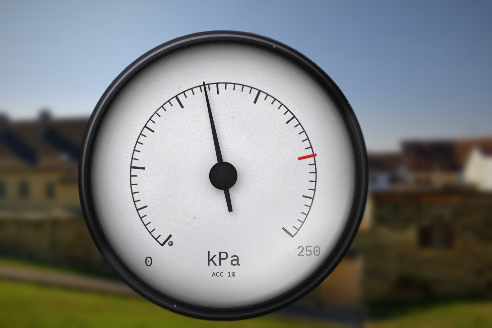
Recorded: 117.5 kPa
